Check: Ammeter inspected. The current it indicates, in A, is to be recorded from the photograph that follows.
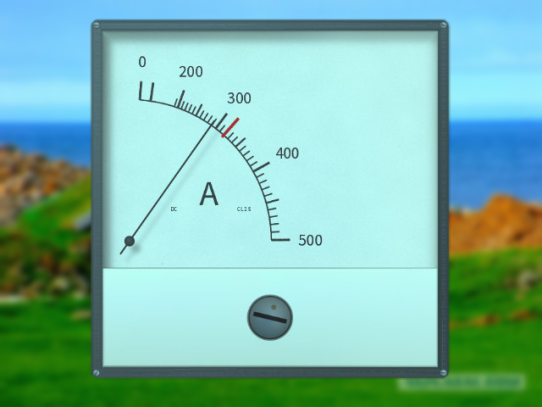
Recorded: 290 A
